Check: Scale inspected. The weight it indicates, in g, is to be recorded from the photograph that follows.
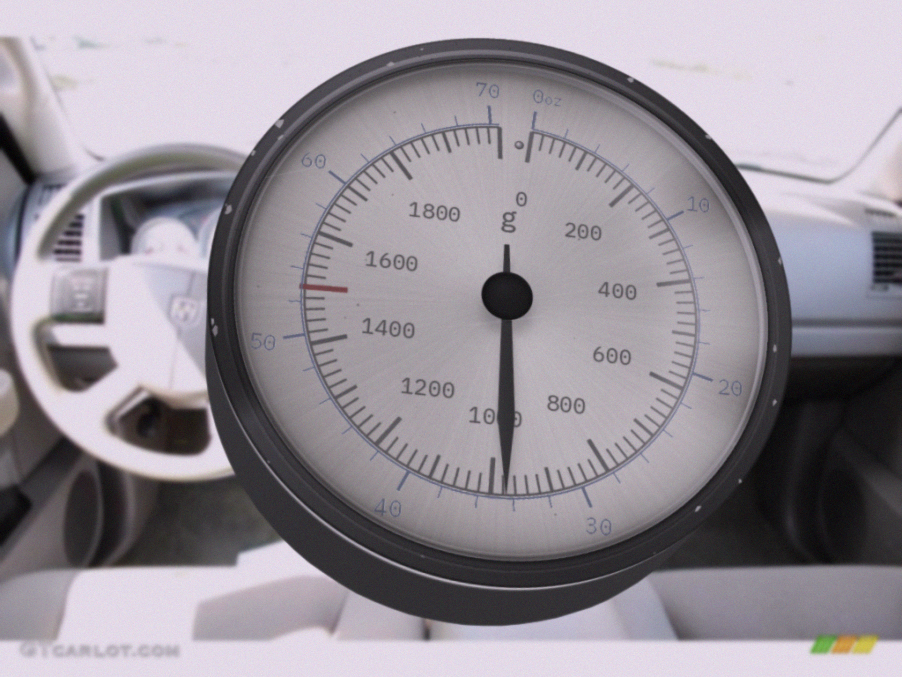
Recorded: 980 g
